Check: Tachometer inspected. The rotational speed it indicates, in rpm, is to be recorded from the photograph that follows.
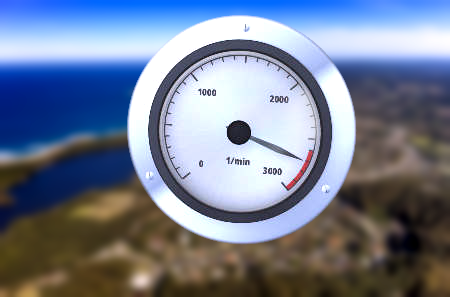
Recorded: 2700 rpm
